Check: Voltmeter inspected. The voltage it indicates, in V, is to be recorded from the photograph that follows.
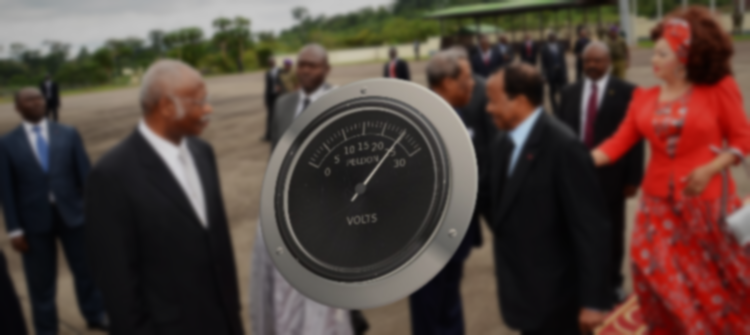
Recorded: 25 V
